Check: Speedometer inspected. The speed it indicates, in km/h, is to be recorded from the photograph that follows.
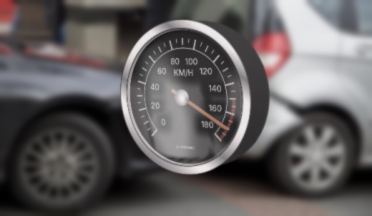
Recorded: 170 km/h
